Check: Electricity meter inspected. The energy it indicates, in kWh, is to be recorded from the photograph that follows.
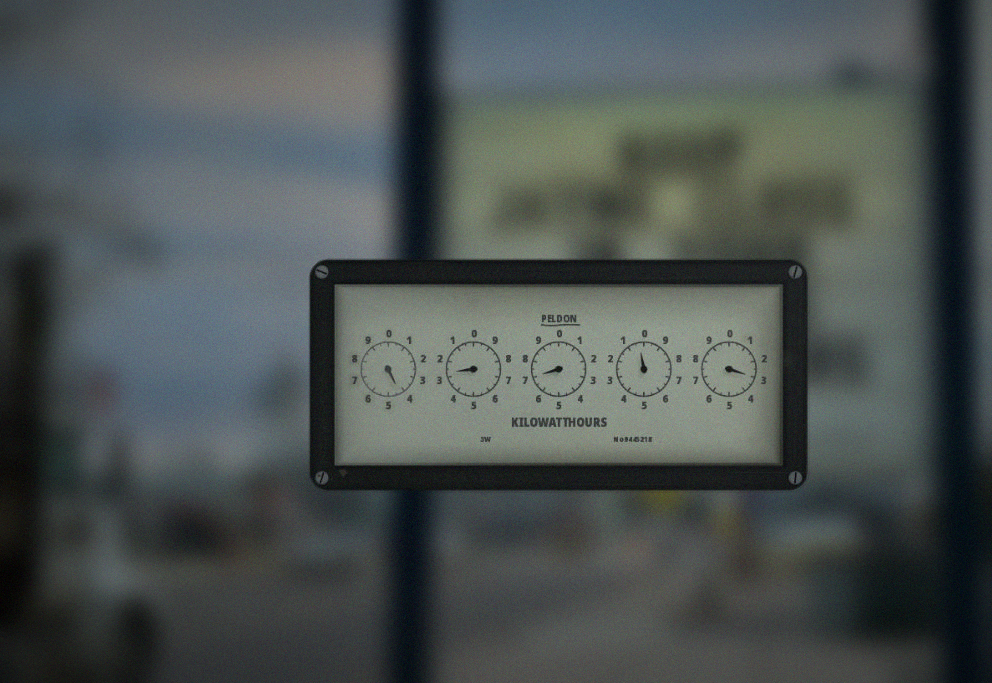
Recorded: 42703 kWh
